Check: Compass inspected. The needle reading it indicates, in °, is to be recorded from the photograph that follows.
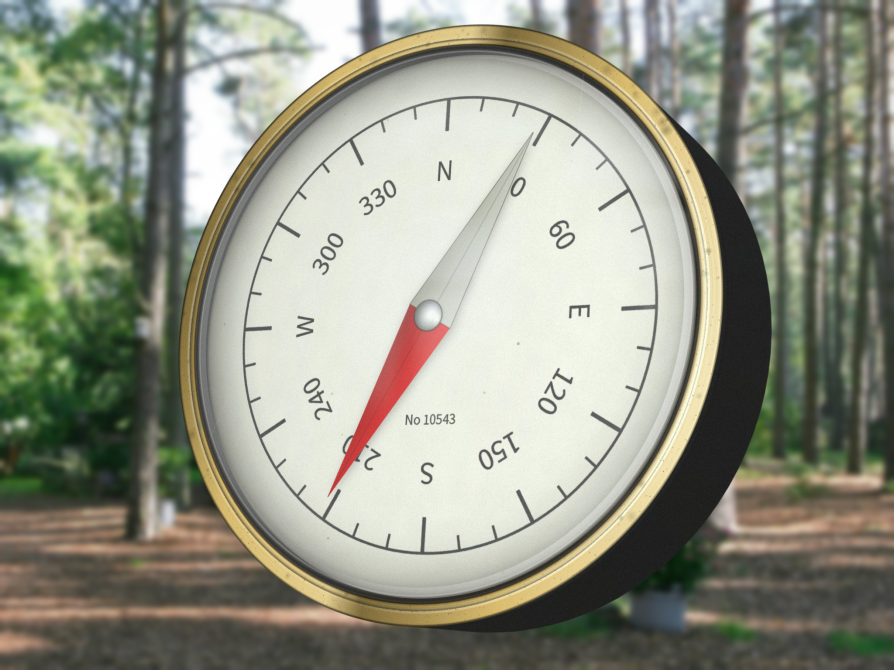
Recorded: 210 °
